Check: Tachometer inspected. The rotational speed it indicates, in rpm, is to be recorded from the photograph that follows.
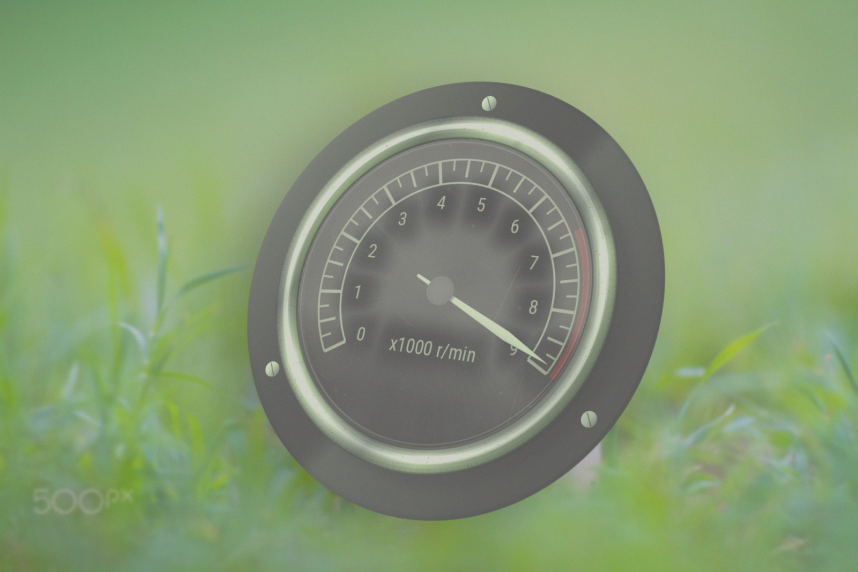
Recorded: 8875 rpm
